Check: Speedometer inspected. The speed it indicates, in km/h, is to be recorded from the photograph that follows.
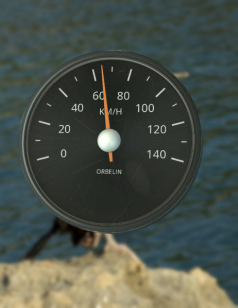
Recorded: 65 km/h
